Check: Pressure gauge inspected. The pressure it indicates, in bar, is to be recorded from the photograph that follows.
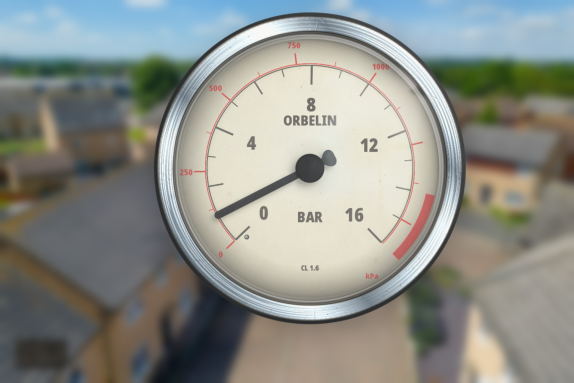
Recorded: 1 bar
